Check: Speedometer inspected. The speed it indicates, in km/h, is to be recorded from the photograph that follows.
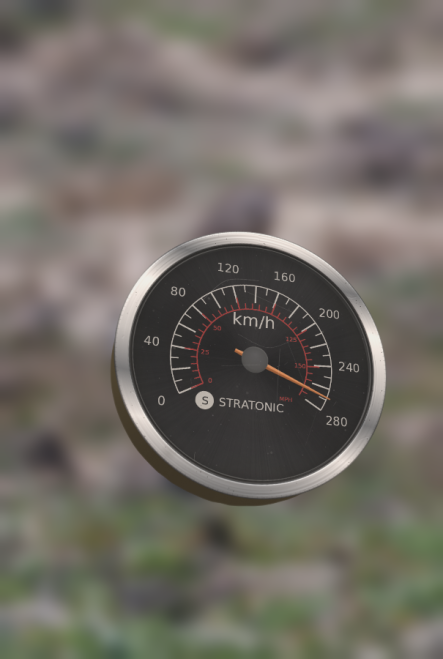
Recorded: 270 km/h
